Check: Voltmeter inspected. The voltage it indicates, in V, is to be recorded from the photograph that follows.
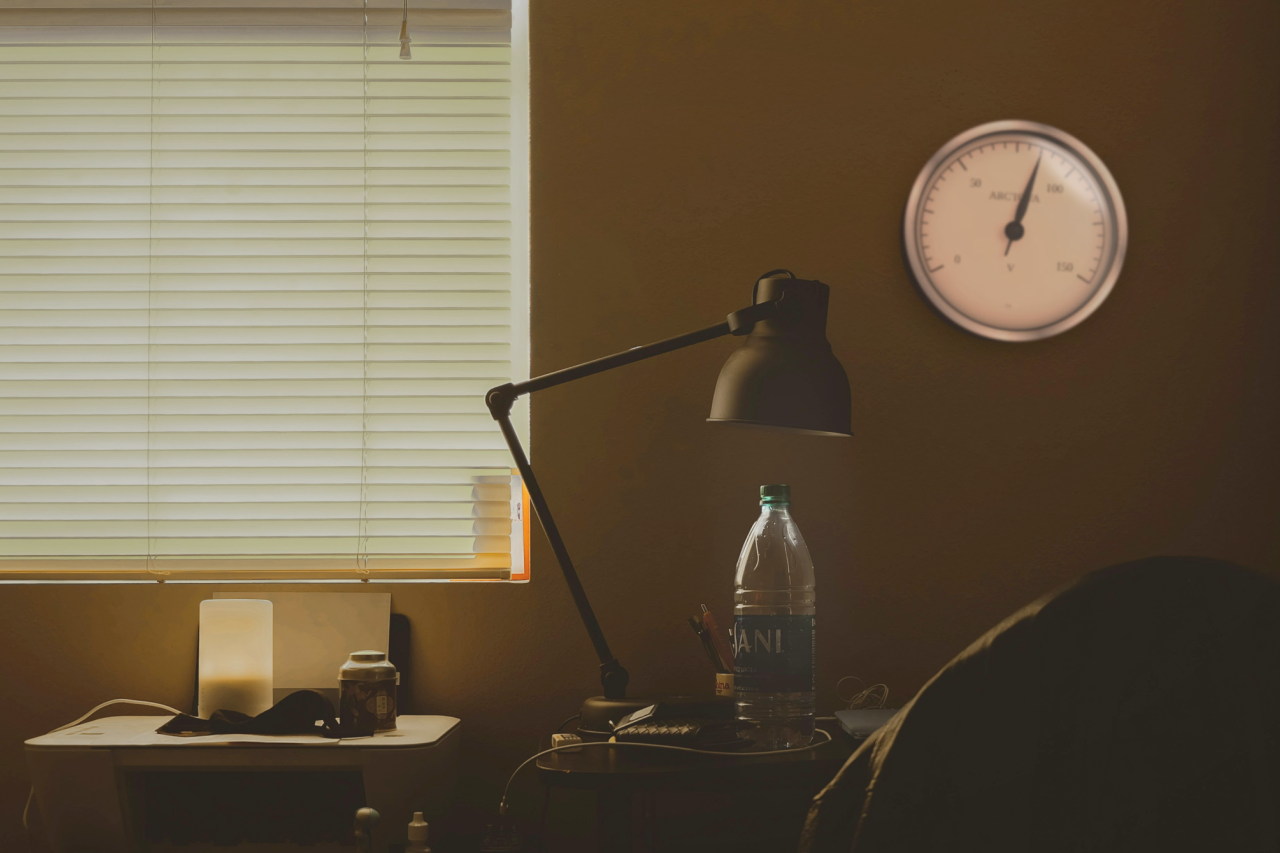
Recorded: 85 V
